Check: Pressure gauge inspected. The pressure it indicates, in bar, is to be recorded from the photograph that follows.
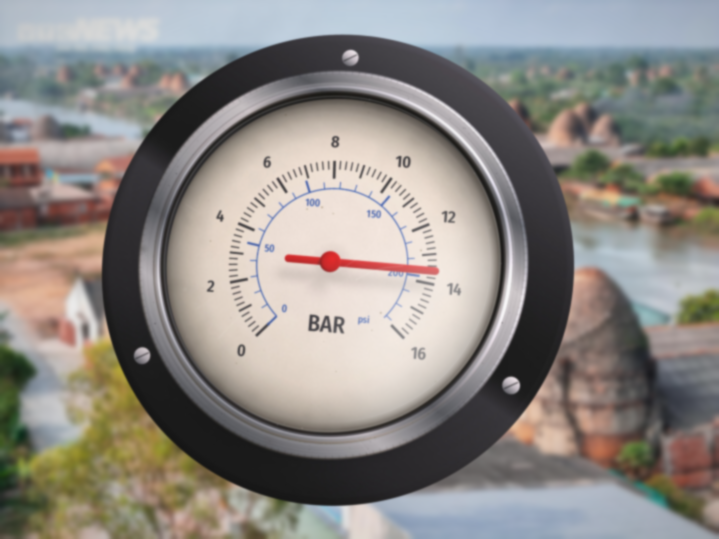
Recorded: 13.6 bar
